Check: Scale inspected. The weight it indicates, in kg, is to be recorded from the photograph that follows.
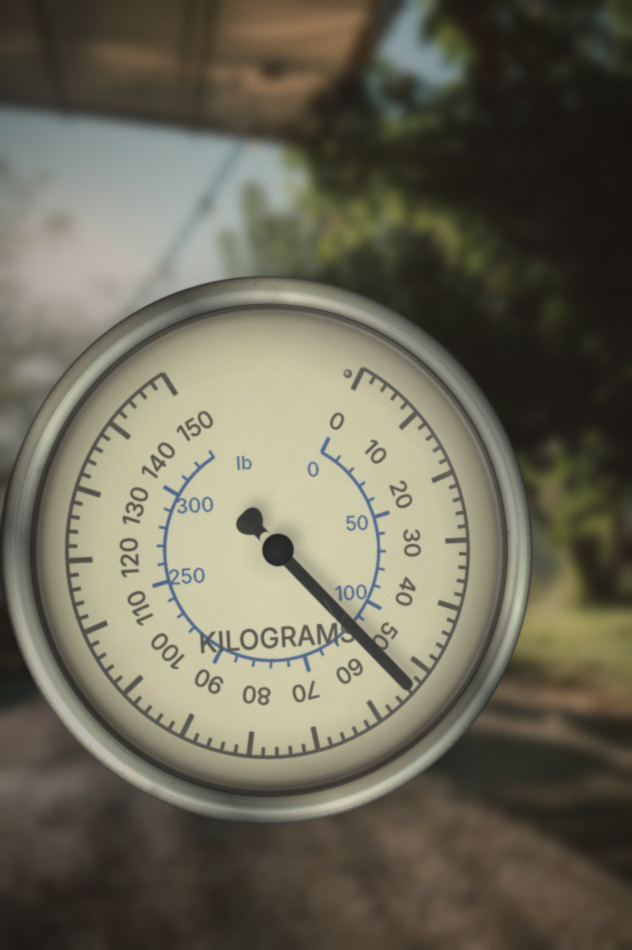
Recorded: 54 kg
